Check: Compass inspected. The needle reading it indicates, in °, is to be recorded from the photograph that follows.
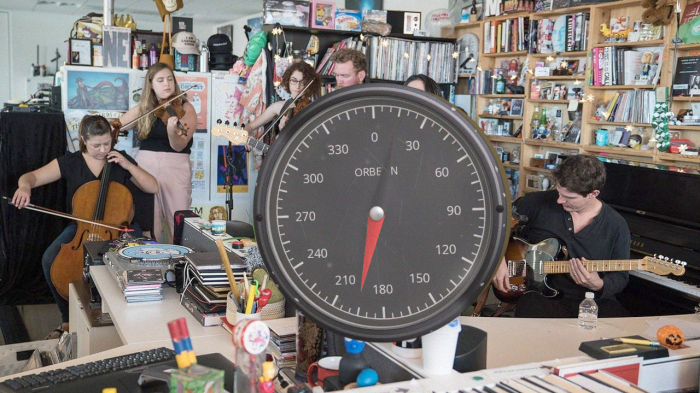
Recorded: 195 °
